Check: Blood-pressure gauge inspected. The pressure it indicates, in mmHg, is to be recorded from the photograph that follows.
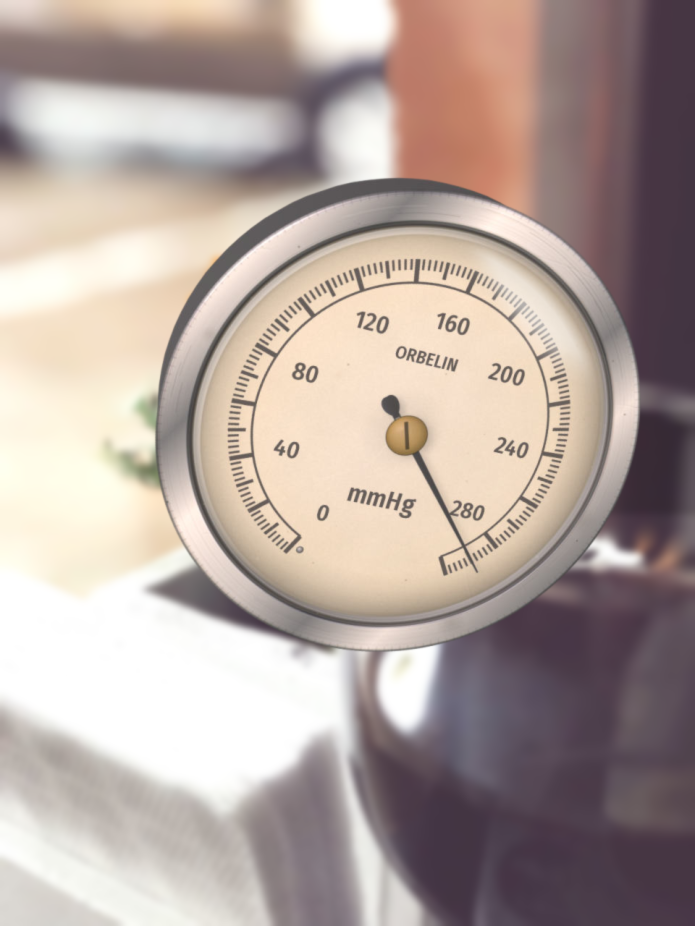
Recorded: 290 mmHg
